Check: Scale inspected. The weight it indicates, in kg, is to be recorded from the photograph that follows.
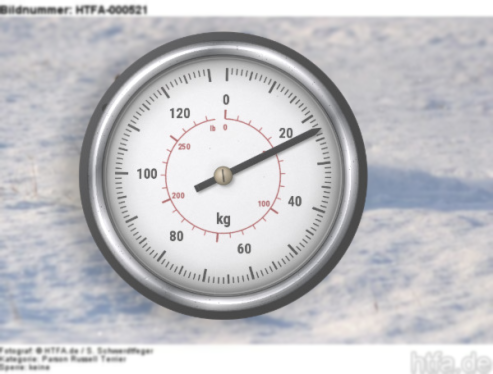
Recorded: 23 kg
